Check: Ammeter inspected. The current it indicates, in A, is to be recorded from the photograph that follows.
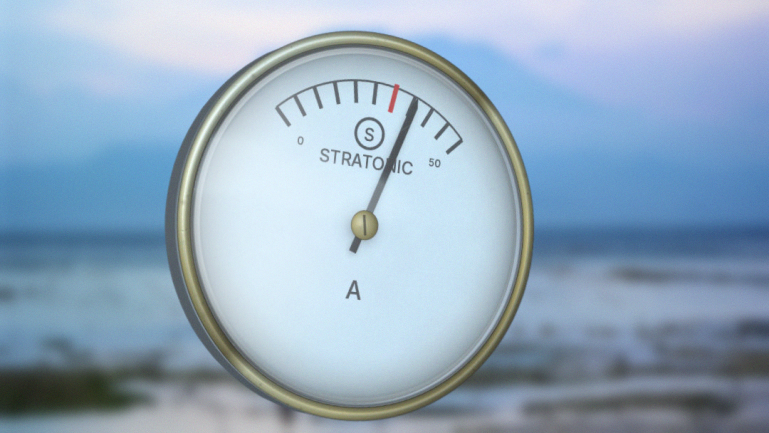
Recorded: 35 A
